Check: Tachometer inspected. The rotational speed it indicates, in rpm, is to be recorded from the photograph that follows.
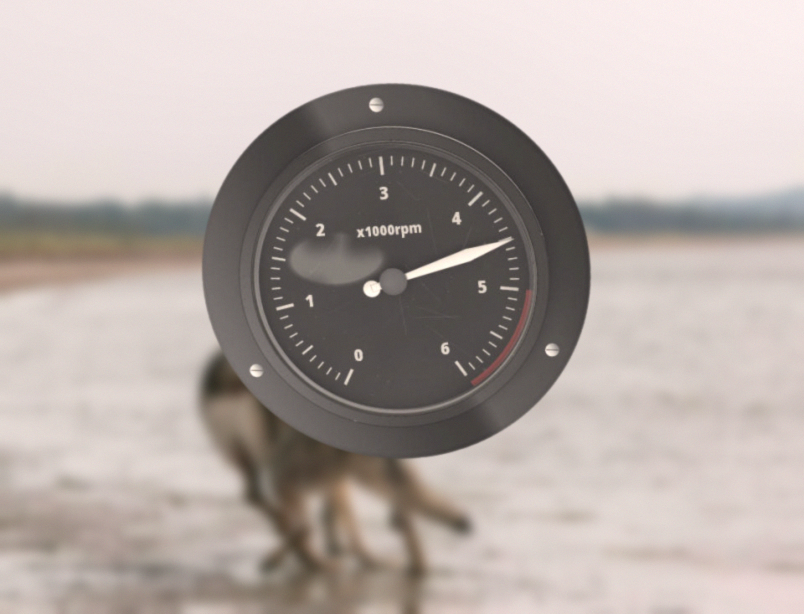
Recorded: 4500 rpm
